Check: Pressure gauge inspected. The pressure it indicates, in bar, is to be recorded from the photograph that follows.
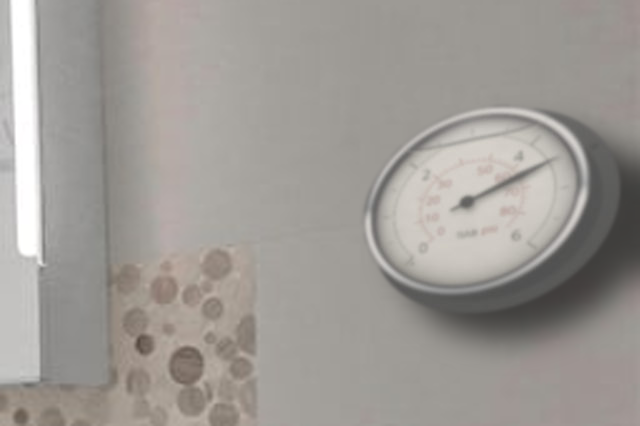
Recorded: 4.5 bar
